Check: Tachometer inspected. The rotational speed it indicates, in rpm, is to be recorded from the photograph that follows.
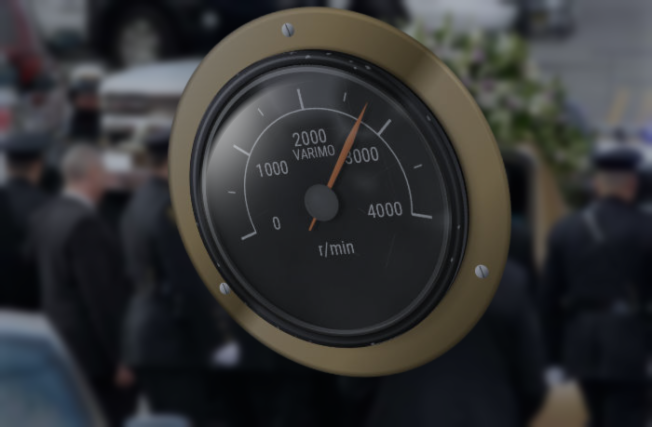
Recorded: 2750 rpm
